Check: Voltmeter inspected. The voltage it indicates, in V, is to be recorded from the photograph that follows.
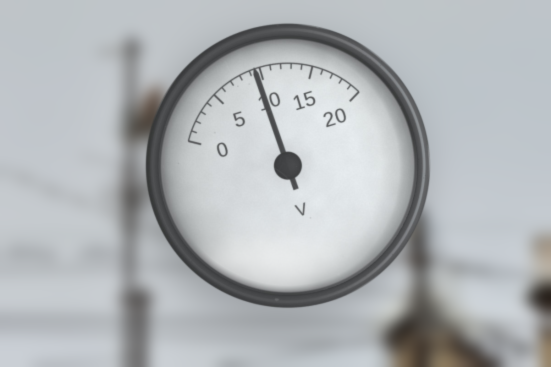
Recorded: 9.5 V
